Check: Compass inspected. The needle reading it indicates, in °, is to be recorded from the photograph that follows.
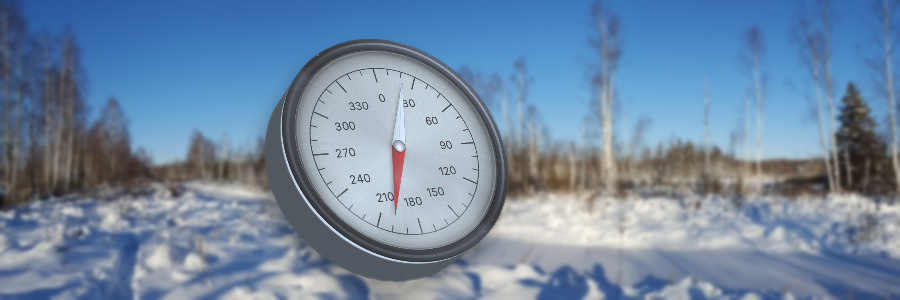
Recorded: 200 °
